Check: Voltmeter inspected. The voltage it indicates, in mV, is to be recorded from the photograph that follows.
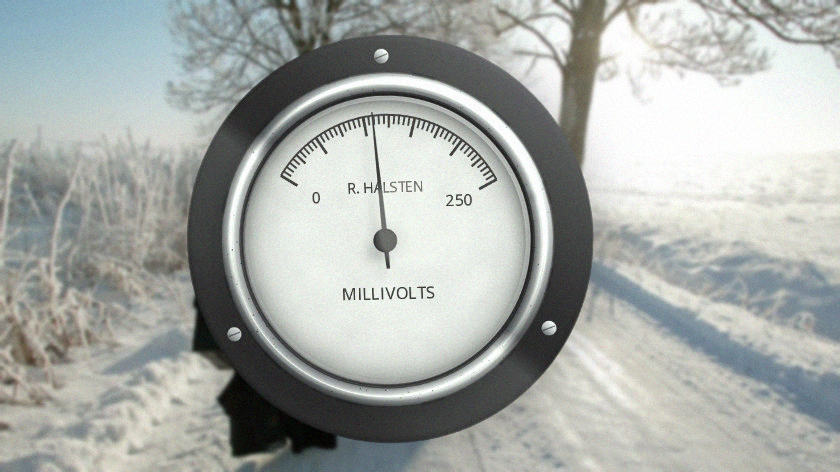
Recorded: 110 mV
